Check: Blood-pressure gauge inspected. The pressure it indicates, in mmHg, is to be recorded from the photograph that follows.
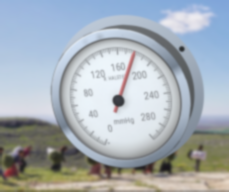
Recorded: 180 mmHg
